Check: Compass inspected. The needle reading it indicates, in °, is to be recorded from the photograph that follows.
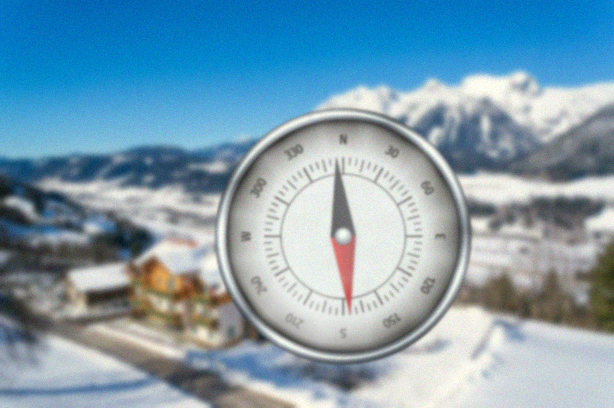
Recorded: 175 °
